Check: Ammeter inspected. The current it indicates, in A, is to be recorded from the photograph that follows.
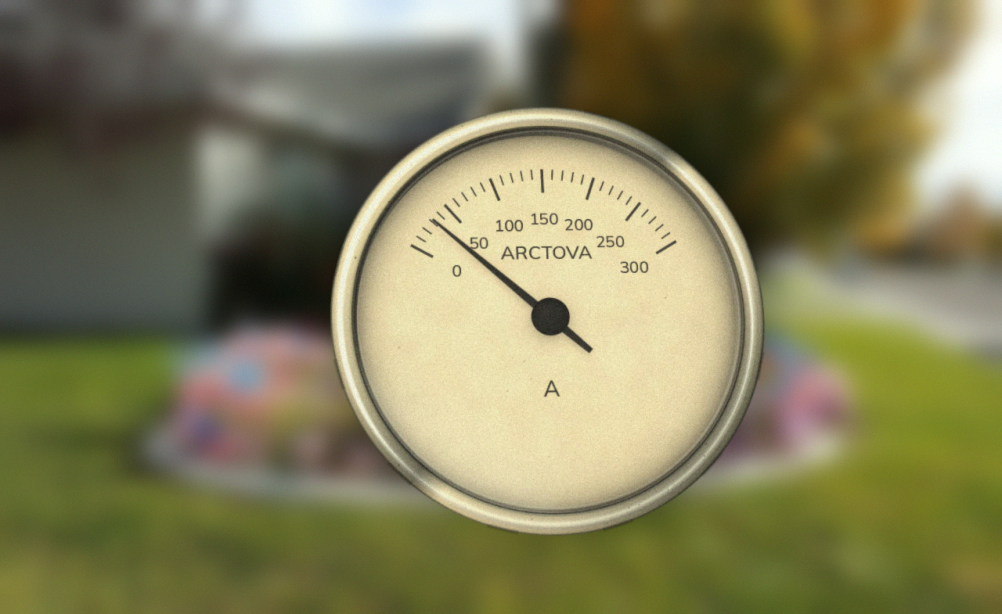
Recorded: 30 A
